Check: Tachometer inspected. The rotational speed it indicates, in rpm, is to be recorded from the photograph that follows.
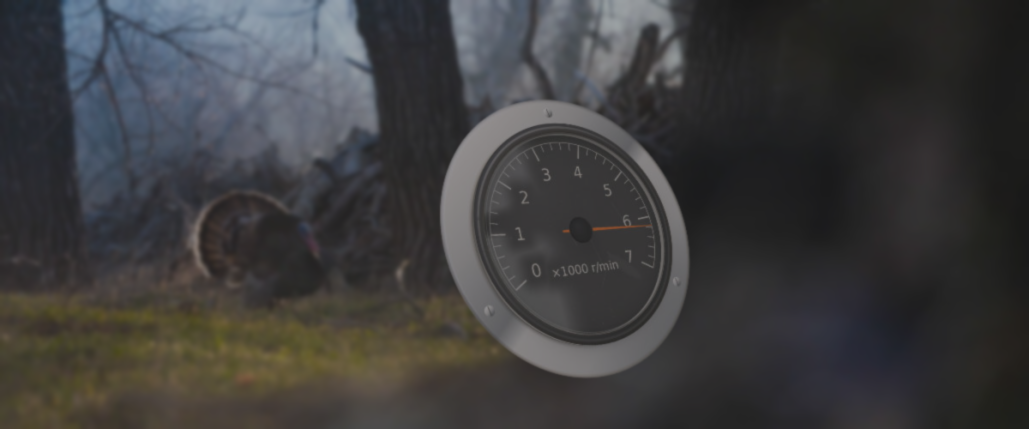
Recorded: 6200 rpm
